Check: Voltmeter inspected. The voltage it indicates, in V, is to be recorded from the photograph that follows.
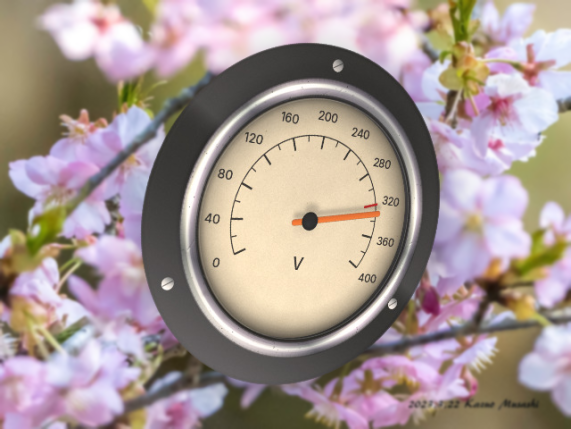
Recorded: 330 V
